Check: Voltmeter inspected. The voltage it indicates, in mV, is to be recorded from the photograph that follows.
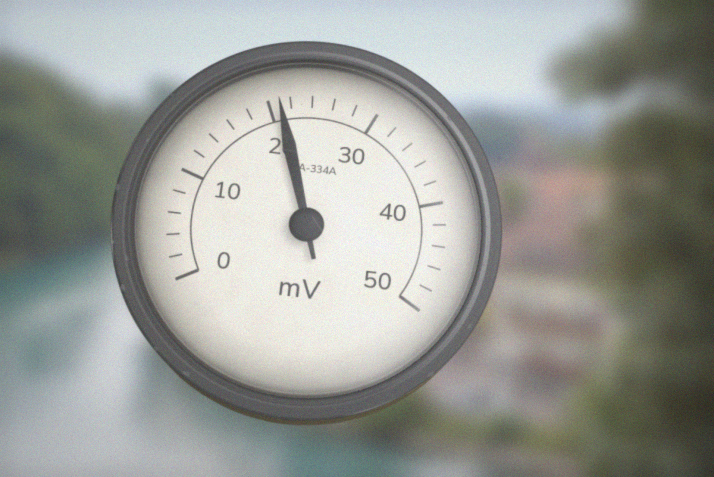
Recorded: 21 mV
